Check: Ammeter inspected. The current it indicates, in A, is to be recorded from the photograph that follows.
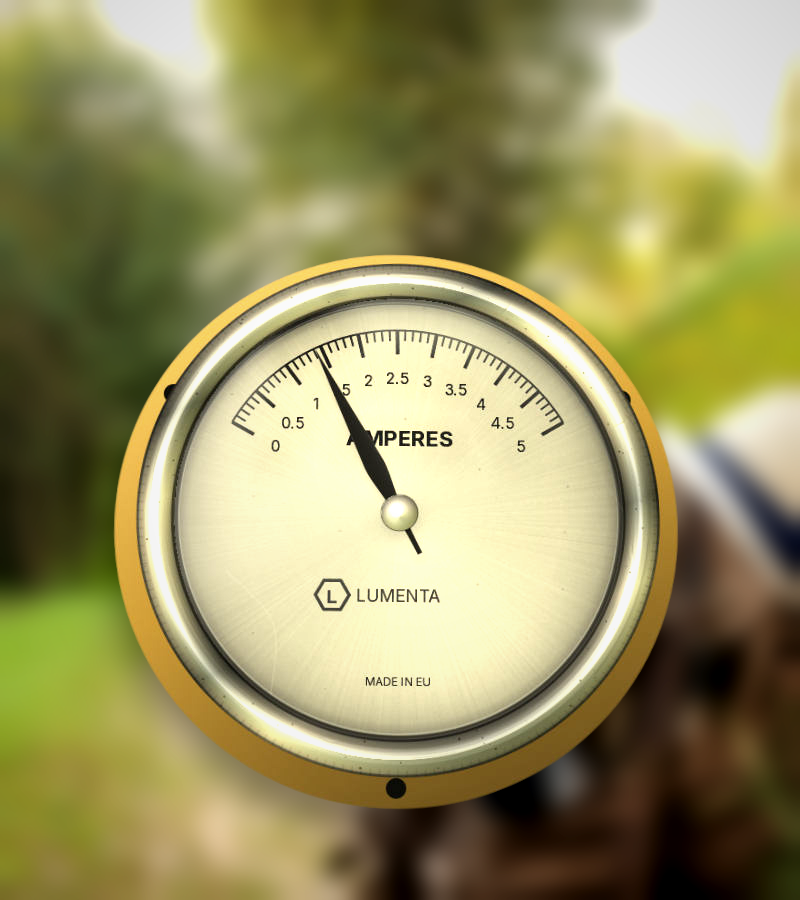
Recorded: 1.4 A
